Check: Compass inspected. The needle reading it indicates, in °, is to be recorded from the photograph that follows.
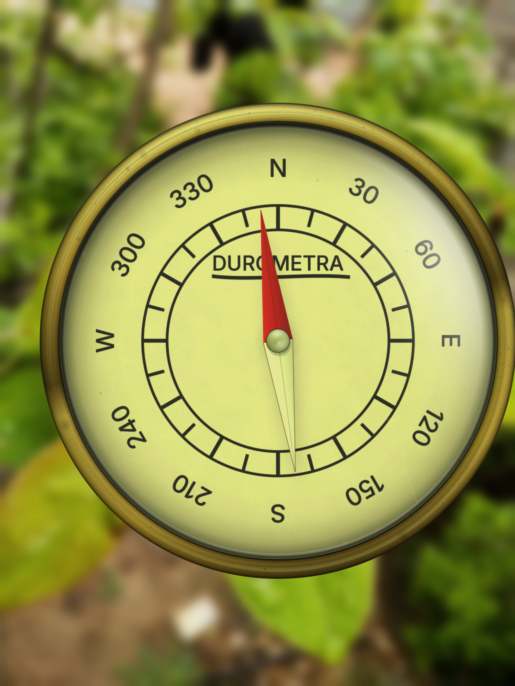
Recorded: 352.5 °
